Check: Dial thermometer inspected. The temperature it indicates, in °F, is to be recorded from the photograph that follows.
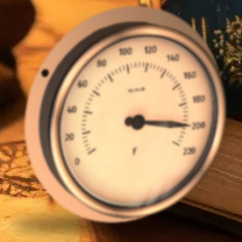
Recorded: 200 °F
